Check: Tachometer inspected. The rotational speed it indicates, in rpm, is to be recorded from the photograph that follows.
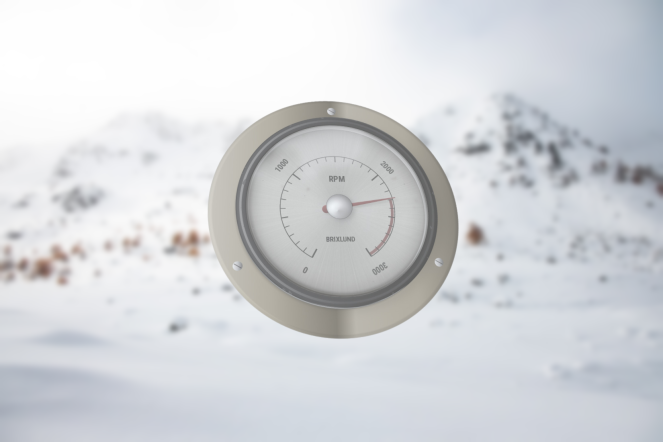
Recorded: 2300 rpm
